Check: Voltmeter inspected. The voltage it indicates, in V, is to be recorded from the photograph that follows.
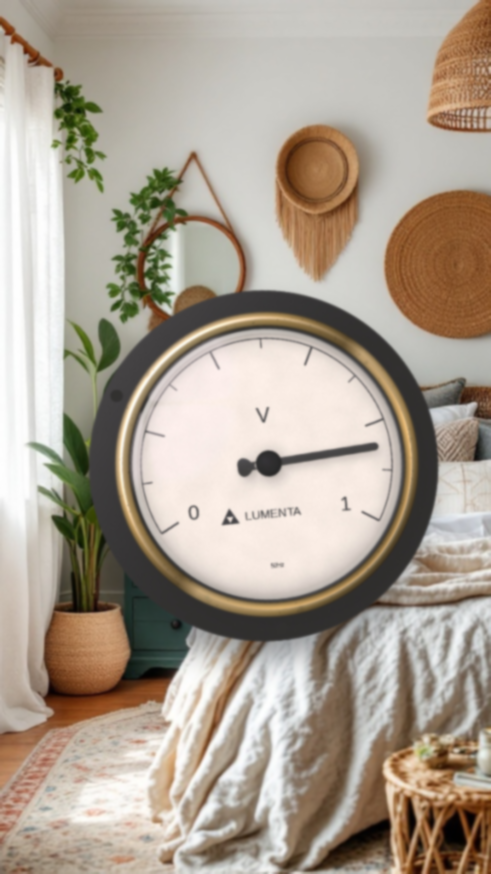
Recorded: 0.85 V
